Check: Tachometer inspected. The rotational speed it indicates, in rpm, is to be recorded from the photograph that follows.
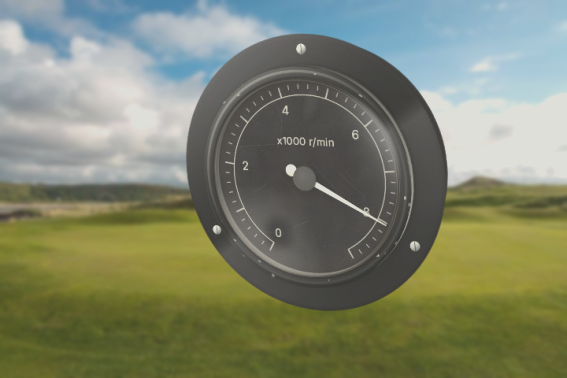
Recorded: 8000 rpm
